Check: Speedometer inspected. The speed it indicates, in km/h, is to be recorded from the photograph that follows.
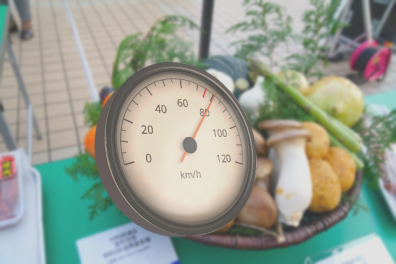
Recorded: 80 km/h
